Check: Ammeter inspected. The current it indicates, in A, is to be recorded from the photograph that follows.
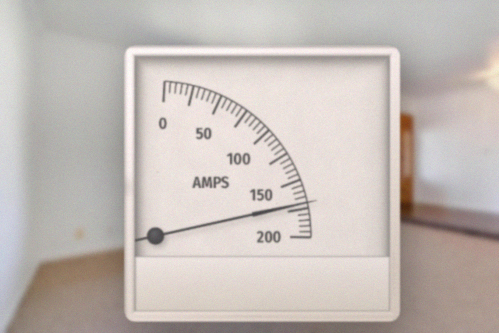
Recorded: 170 A
